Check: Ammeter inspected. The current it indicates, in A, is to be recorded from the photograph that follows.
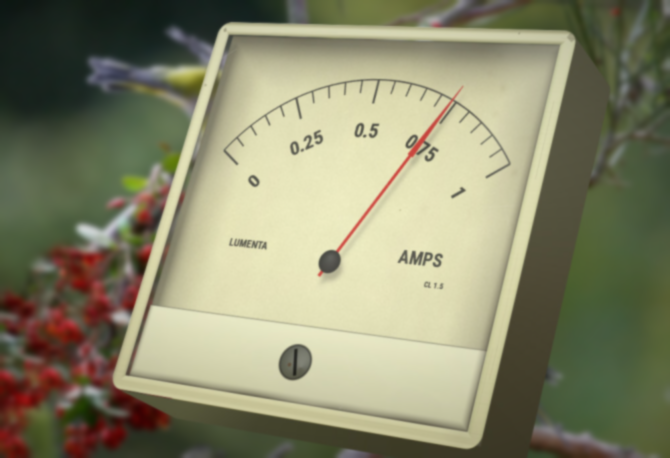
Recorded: 0.75 A
